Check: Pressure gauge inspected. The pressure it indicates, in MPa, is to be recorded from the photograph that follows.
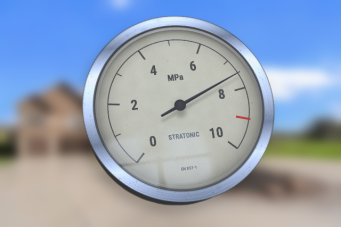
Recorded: 7.5 MPa
